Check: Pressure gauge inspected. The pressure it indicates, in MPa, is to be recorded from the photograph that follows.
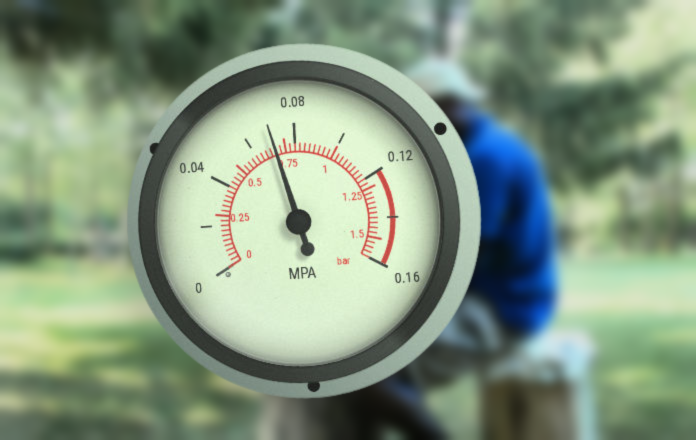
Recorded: 0.07 MPa
